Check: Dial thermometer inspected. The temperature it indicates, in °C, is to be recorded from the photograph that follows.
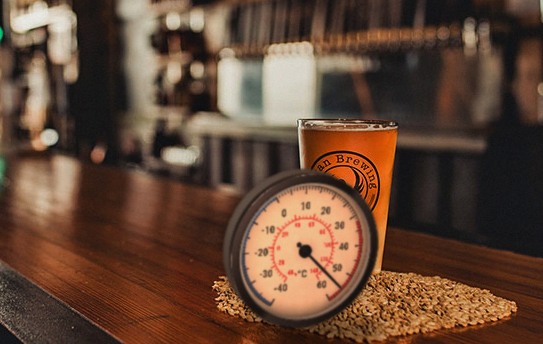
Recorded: 55 °C
